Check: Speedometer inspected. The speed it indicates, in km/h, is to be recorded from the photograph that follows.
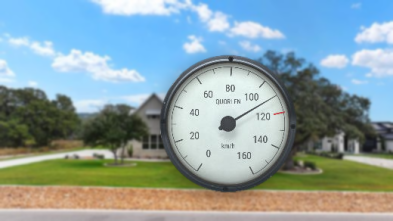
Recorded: 110 km/h
